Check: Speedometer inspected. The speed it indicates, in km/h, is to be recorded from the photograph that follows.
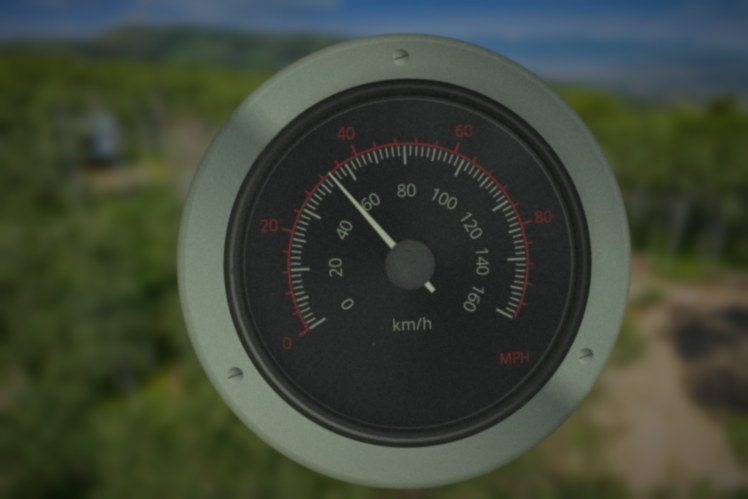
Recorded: 54 km/h
